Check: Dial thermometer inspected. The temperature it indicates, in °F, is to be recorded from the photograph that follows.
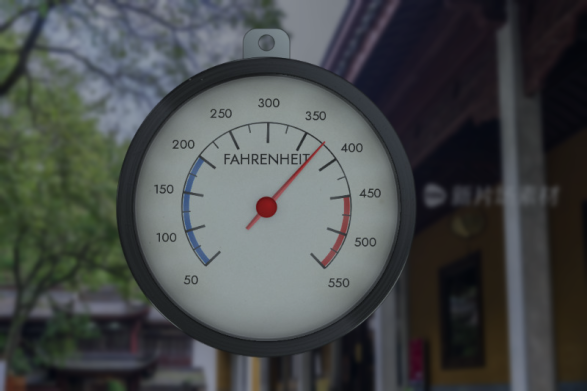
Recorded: 375 °F
